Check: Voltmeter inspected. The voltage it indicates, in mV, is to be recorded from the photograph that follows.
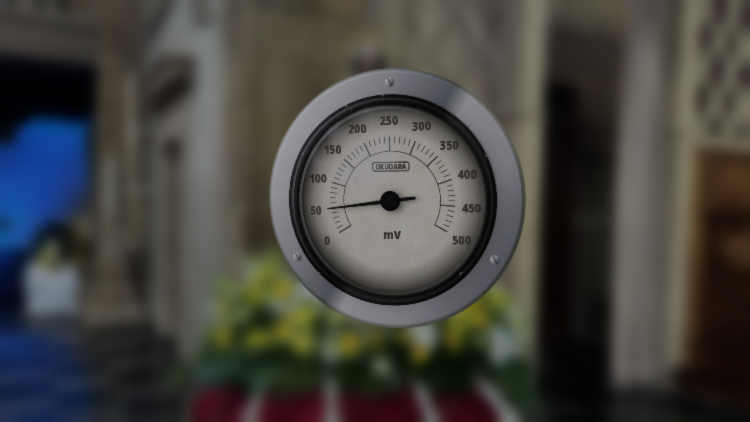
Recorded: 50 mV
